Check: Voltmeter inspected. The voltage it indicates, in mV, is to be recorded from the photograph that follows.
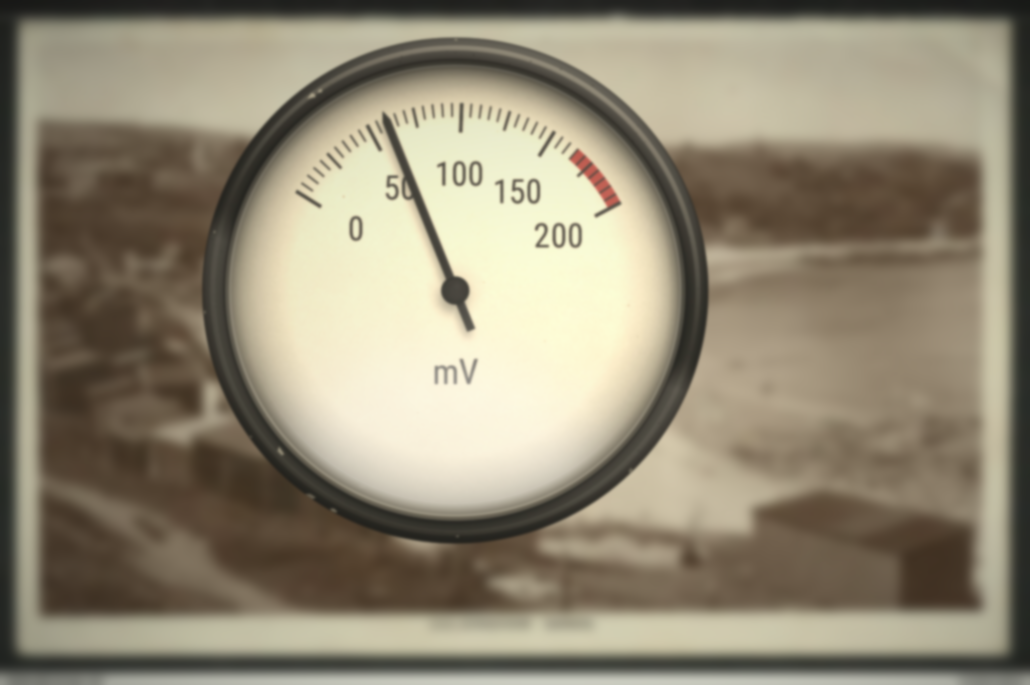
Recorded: 60 mV
